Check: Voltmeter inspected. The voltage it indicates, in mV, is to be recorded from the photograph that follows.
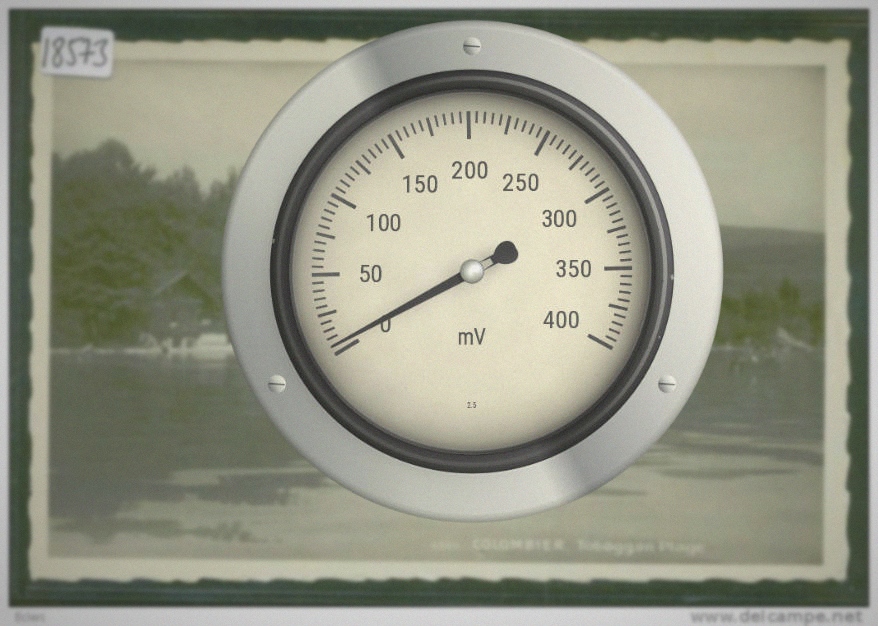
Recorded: 5 mV
